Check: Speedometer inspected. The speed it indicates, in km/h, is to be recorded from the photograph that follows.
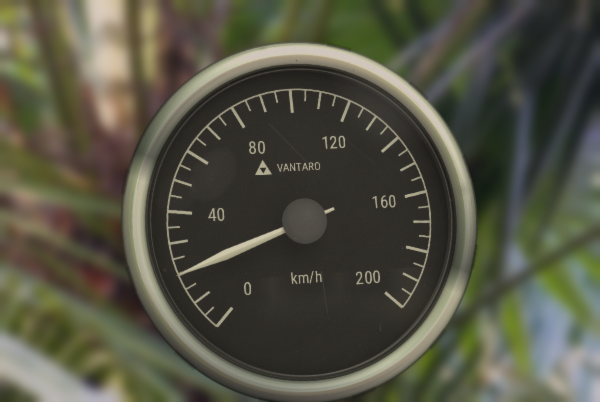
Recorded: 20 km/h
